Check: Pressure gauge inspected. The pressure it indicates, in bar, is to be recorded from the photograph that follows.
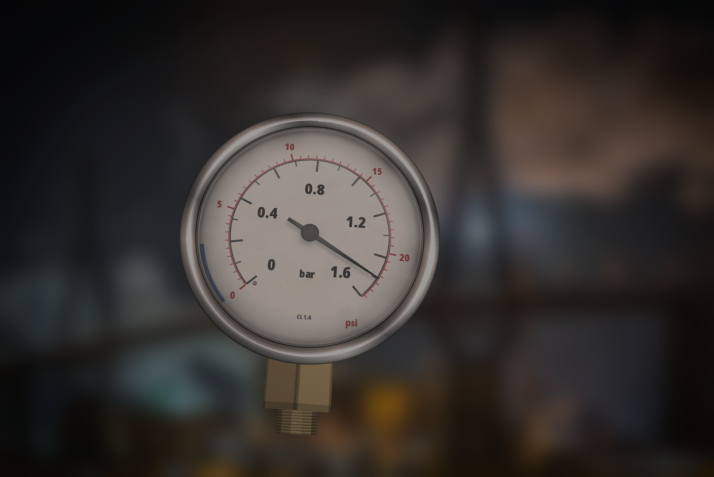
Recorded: 1.5 bar
